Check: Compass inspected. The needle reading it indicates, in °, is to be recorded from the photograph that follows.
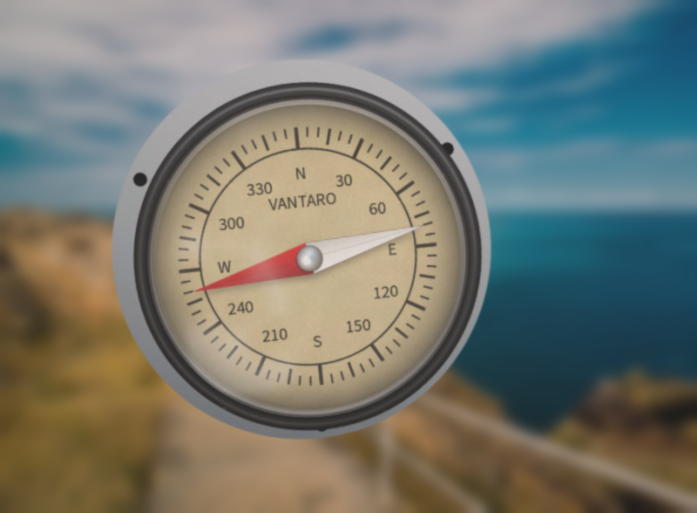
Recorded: 260 °
